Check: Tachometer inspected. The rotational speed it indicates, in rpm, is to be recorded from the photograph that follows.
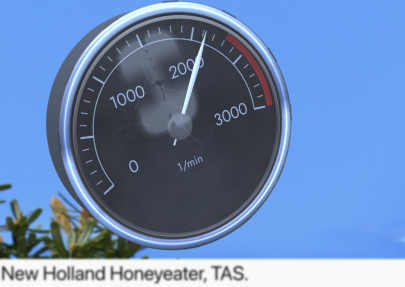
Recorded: 2100 rpm
